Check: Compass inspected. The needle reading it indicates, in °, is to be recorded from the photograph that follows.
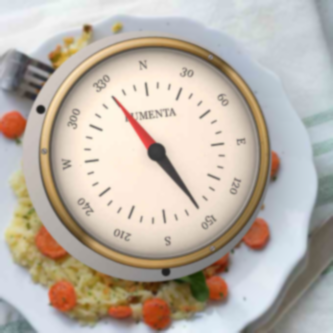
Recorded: 330 °
